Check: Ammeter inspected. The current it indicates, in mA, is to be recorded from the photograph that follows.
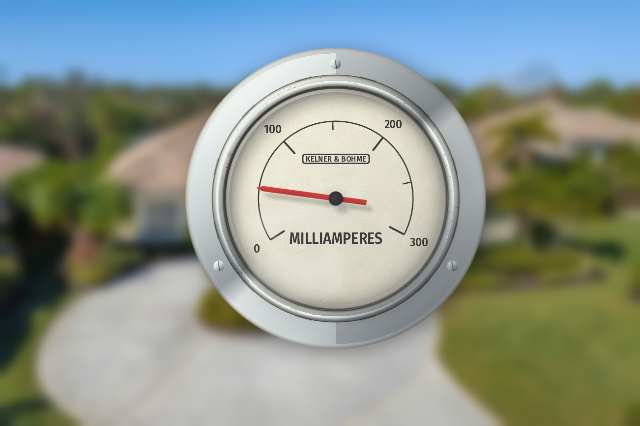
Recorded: 50 mA
